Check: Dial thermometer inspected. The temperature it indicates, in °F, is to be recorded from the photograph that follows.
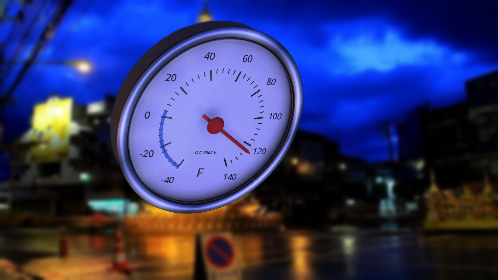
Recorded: 124 °F
